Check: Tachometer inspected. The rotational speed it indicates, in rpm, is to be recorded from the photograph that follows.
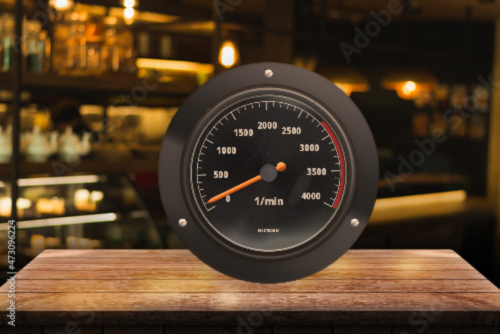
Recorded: 100 rpm
